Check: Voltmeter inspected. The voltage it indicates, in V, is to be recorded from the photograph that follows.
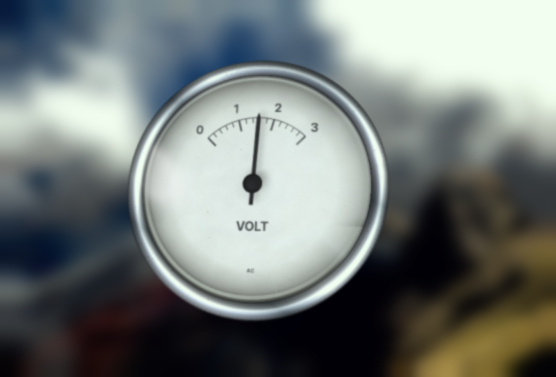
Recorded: 1.6 V
